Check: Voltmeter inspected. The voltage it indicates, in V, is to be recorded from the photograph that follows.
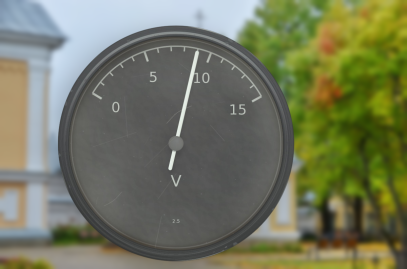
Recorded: 9 V
